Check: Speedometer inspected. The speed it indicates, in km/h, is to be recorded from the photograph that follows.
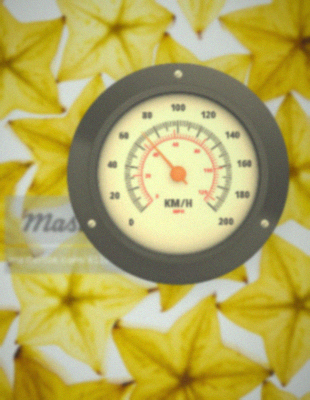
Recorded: 70 km/h
